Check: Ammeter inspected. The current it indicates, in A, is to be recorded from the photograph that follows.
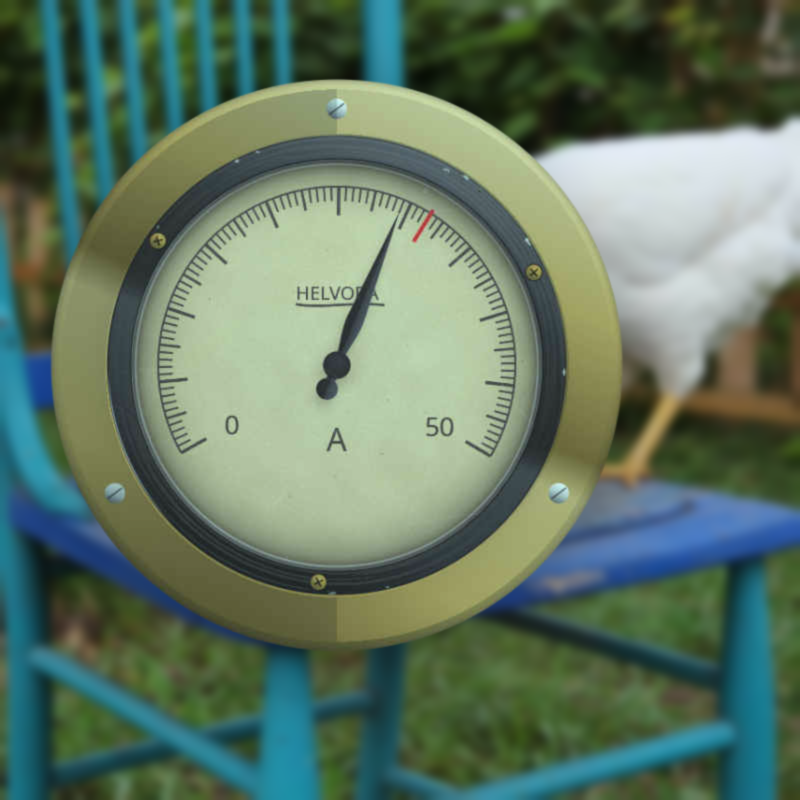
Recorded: 29.5 A
